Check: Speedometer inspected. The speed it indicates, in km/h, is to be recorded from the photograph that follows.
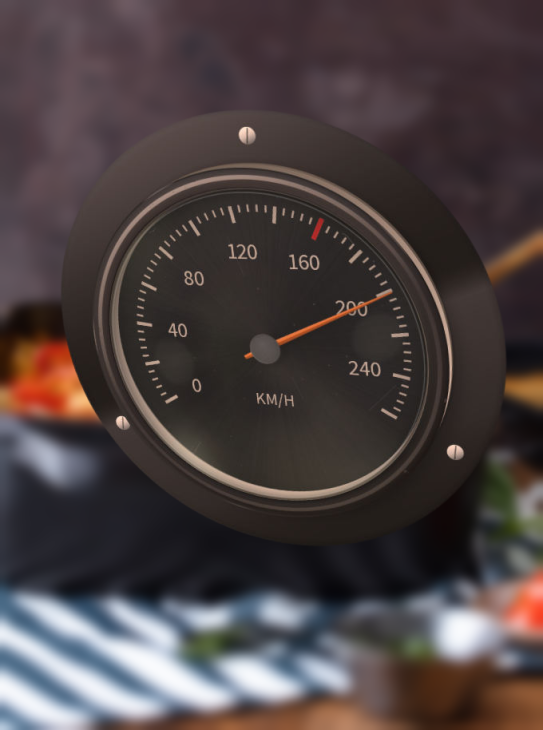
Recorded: 200 km/h
